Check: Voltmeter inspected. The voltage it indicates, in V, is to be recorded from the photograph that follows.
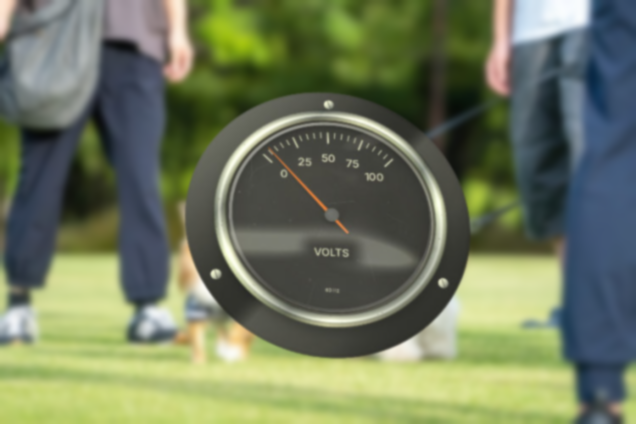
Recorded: 5 V
